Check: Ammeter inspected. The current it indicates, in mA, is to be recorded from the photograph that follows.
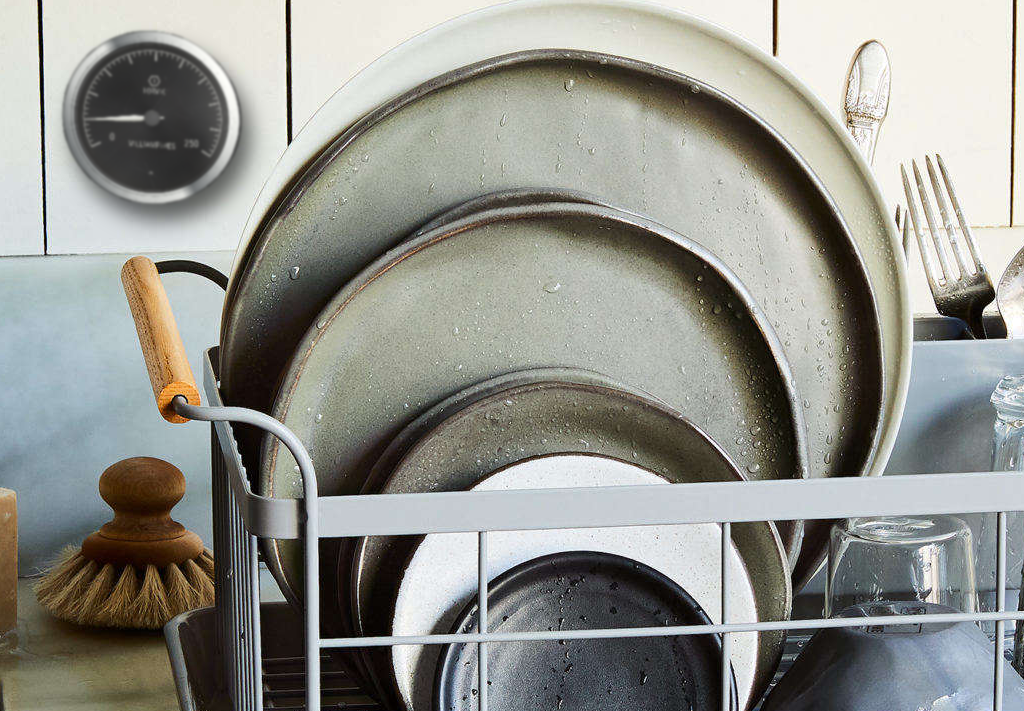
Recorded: 25 mA
